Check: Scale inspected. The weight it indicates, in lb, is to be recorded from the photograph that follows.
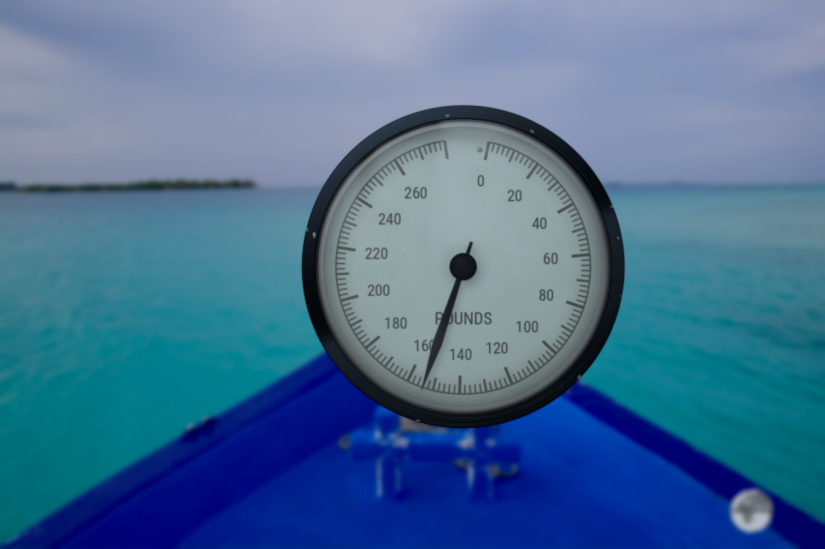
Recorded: 154 lb
